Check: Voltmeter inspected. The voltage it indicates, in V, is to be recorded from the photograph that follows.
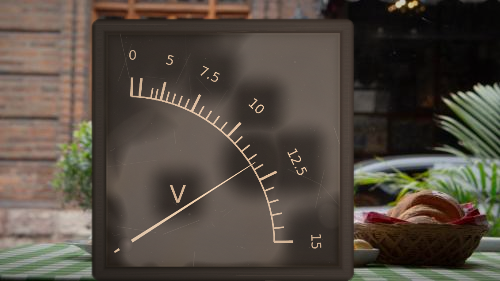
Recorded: 11.75 V
